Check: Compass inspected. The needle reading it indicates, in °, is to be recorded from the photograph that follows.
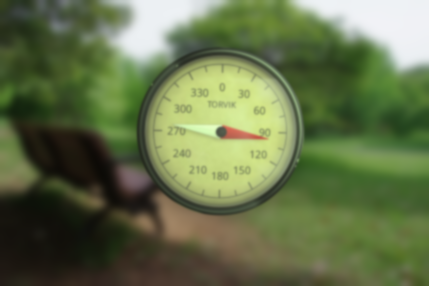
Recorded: 97.5 °
